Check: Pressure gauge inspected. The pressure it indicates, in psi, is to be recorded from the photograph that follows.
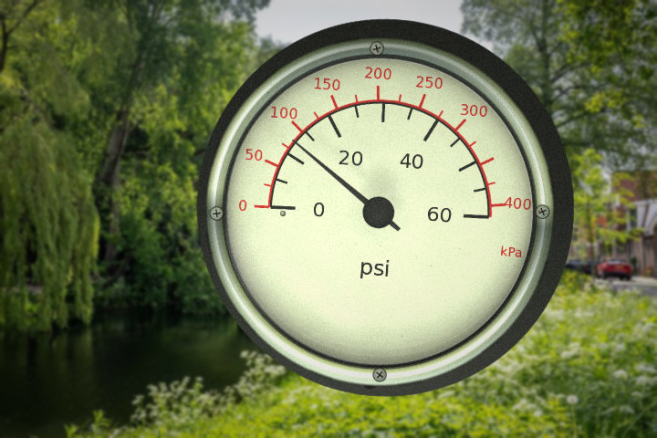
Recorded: 12.5 psi
